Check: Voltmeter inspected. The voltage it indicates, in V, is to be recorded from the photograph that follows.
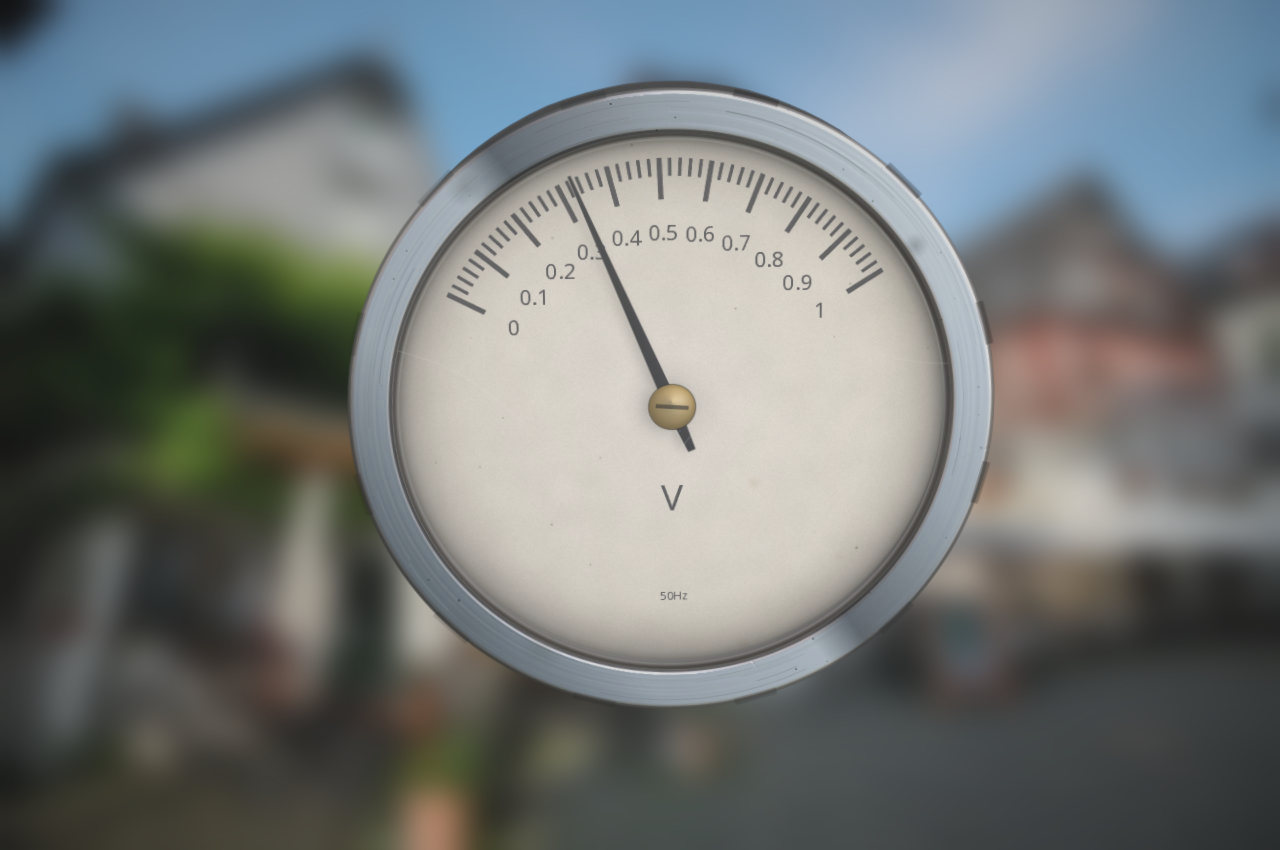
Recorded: 0.33 V
